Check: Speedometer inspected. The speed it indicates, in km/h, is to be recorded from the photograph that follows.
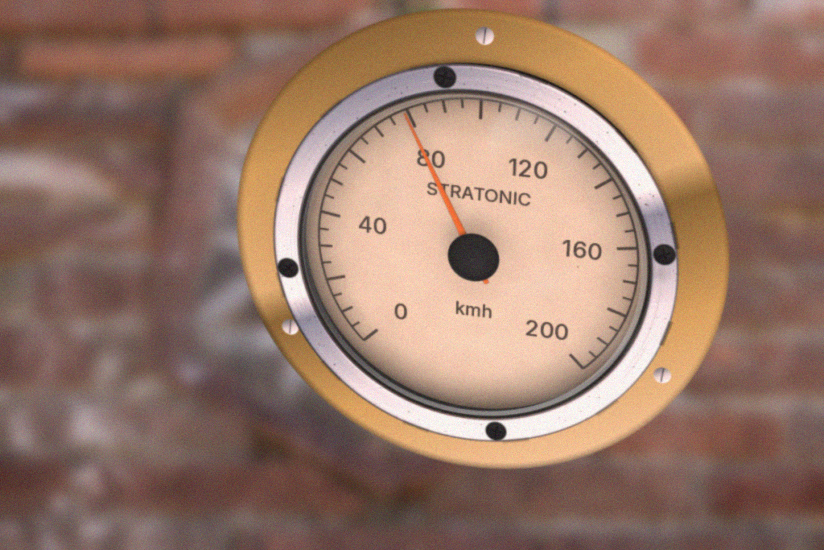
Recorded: 80 km/h
